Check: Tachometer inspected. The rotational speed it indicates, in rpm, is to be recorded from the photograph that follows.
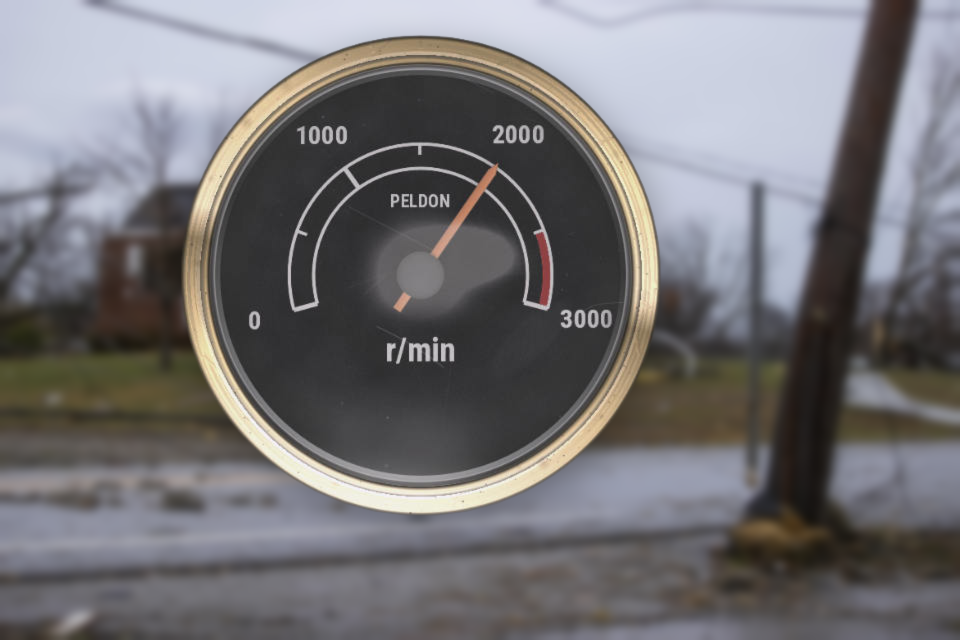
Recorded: 2000 rpm
